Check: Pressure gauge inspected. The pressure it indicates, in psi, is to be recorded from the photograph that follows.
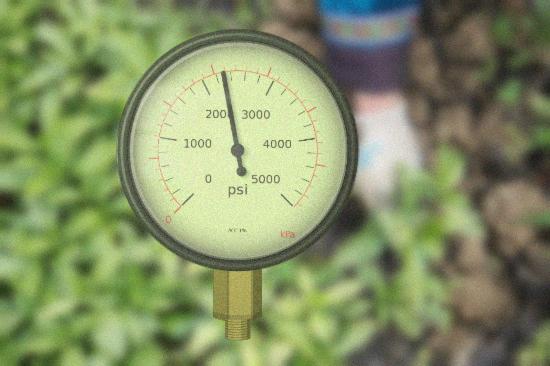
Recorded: 2300 psi
